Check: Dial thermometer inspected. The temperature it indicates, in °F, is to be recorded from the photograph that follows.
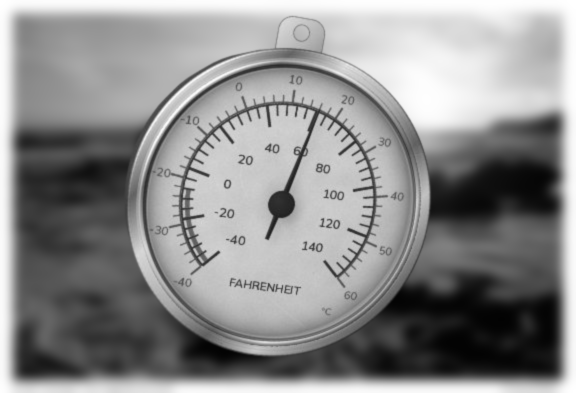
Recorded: 60 °F
